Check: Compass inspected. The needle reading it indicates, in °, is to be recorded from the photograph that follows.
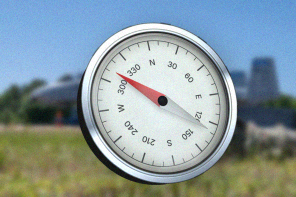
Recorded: 310 °
